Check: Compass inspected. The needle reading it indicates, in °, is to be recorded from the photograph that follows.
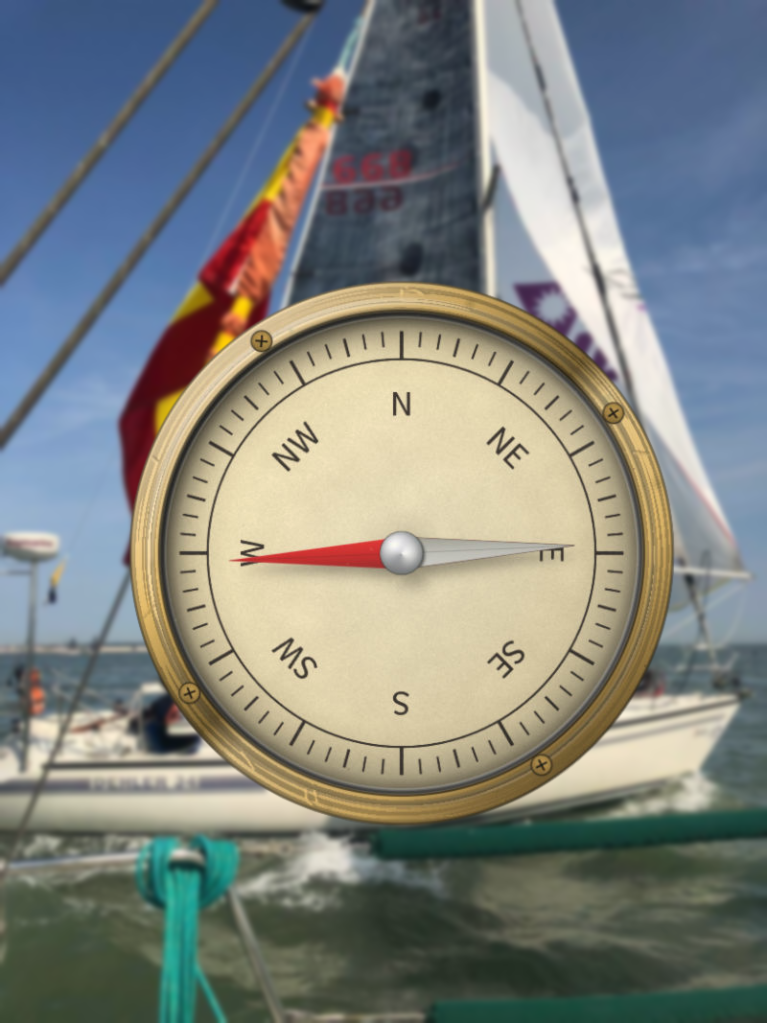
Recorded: 267.5 °
